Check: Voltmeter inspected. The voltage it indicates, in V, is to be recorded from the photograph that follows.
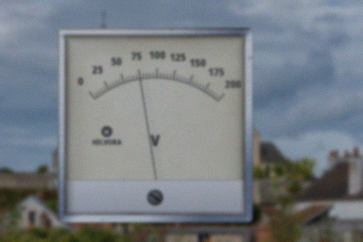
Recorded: 75 V
